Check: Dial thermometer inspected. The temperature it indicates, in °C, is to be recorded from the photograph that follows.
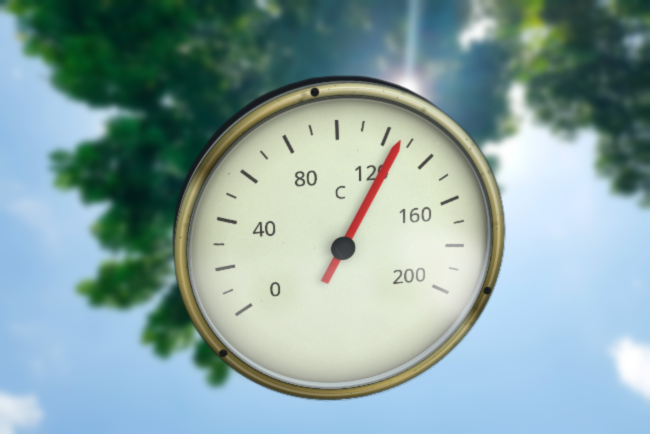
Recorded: 125 °C
